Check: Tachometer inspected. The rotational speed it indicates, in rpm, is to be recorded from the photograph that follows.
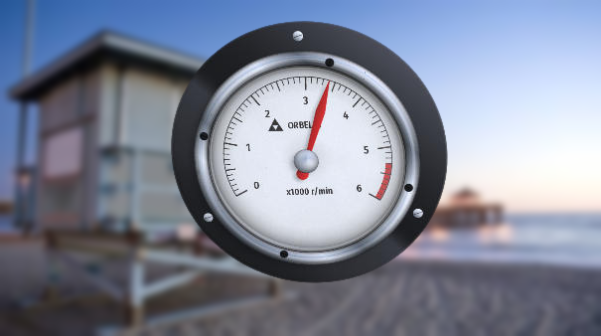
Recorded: 3400 rpm
